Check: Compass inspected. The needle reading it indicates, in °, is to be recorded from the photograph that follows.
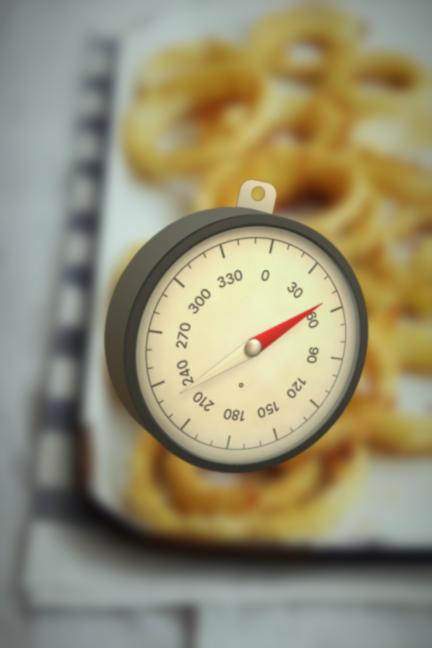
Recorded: 50 °
